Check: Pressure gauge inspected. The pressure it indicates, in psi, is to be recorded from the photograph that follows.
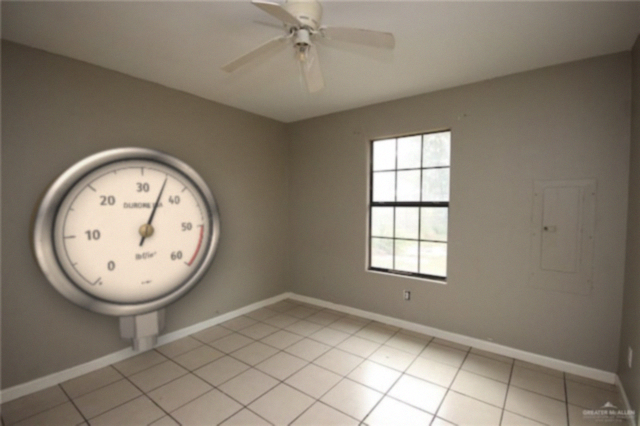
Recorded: 35 psi
